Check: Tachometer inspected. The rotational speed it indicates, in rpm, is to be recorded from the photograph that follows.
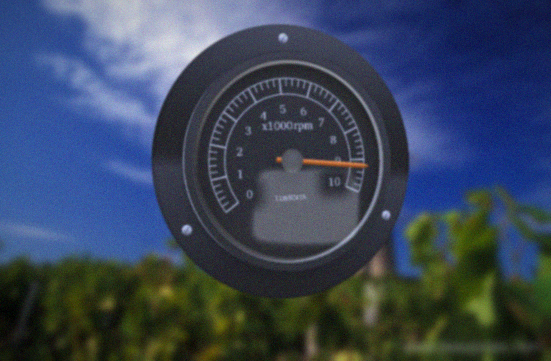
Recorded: 9200 rpm
